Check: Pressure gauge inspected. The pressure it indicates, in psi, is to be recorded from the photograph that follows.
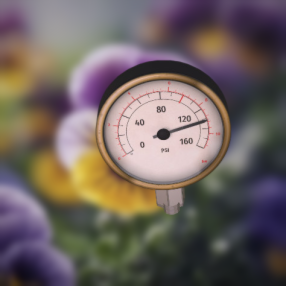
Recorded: 130 psi
